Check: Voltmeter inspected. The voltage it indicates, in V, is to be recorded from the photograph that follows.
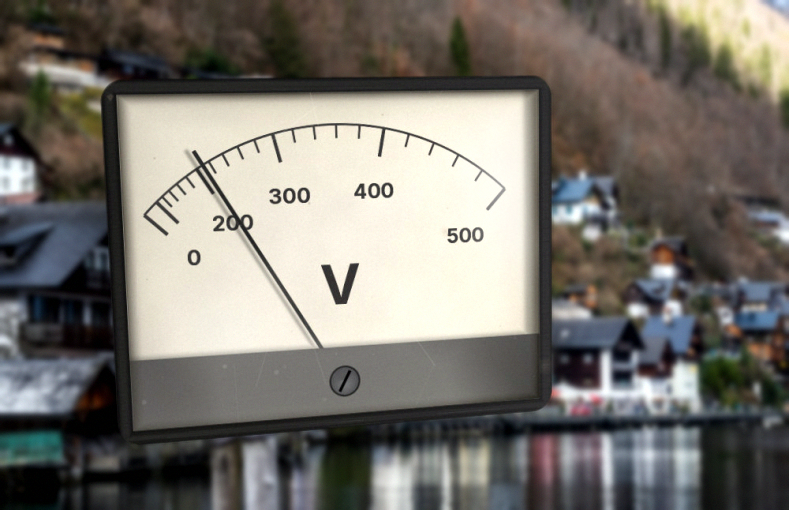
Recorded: 210 V
